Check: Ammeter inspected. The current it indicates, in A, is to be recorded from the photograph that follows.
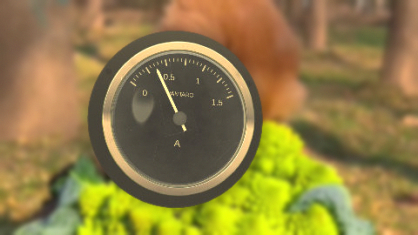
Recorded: 0.35 A
